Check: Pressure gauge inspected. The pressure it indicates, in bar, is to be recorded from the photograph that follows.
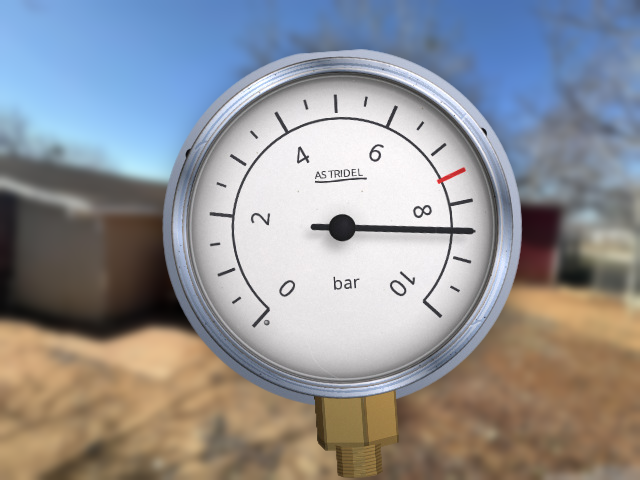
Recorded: 8.5 bar
